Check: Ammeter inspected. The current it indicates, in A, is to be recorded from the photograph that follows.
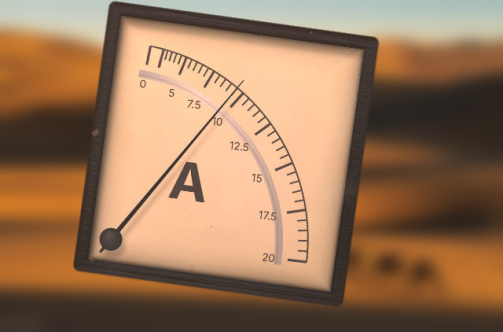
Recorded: 9.5 A
